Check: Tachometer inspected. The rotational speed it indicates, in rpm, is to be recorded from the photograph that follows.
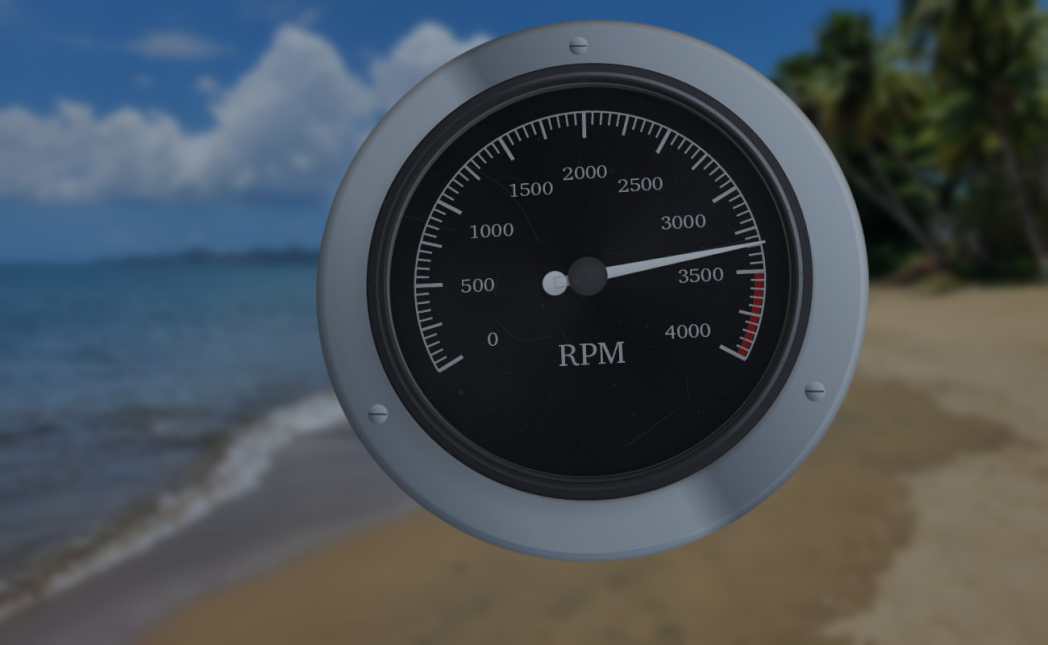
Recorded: 3350 rpm
